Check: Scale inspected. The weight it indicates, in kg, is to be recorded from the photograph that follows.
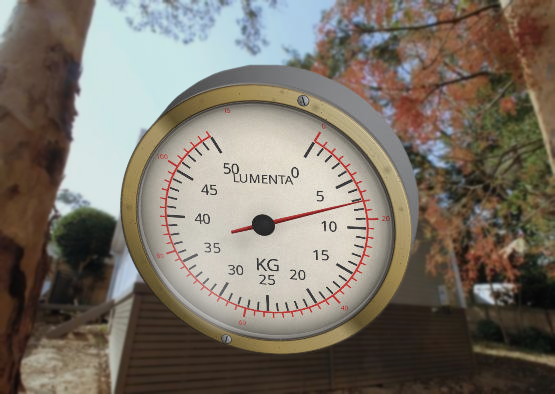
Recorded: 7 kg
